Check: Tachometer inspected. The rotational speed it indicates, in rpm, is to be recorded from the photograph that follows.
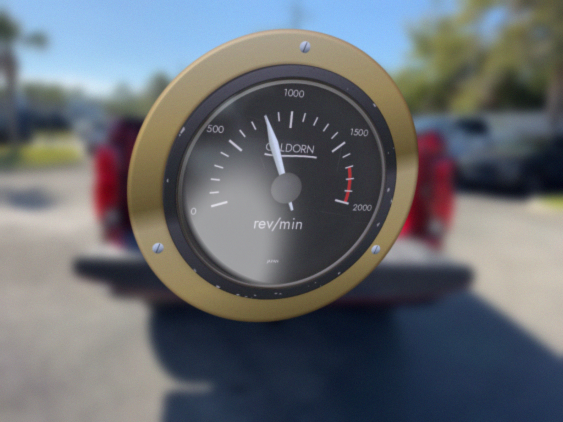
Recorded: 800 rpm
